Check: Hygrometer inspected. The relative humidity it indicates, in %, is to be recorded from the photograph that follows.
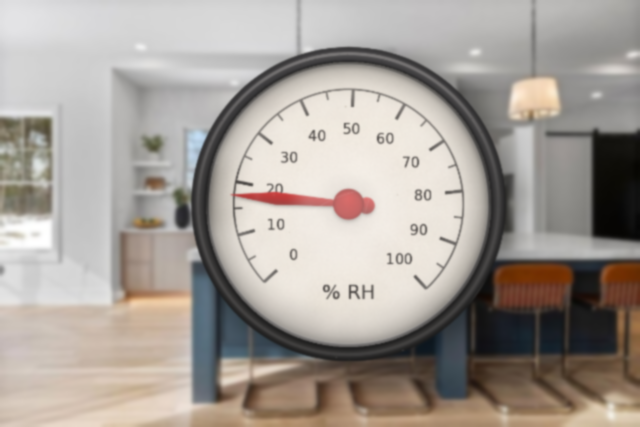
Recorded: 17.5 %
